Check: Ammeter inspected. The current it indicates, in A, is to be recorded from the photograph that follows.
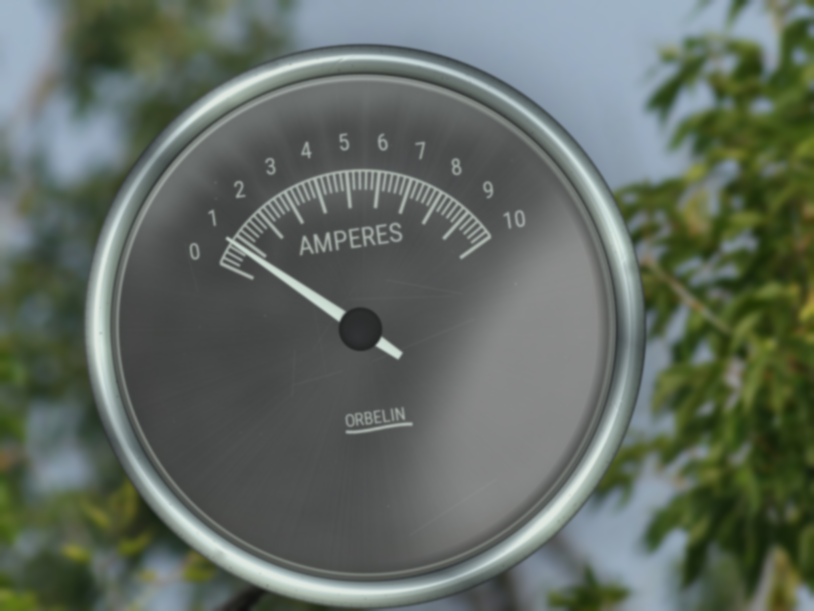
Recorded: 0.8 A
